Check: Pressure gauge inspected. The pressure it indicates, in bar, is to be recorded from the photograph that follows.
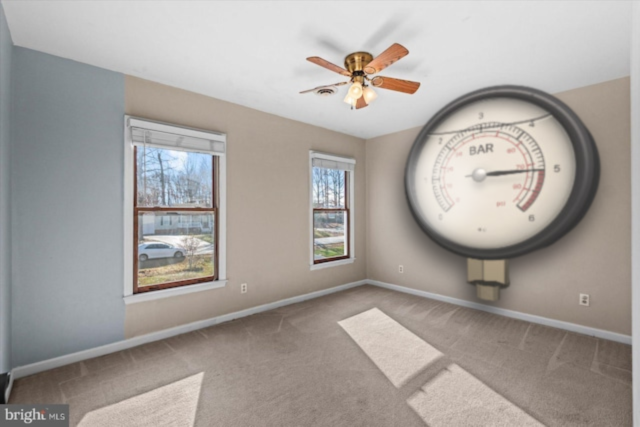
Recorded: 5 bar
